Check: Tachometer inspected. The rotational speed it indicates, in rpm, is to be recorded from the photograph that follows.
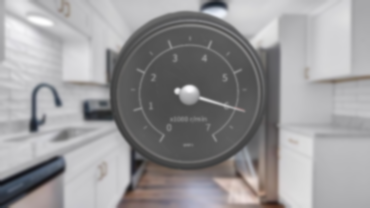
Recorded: 6000 rpm
